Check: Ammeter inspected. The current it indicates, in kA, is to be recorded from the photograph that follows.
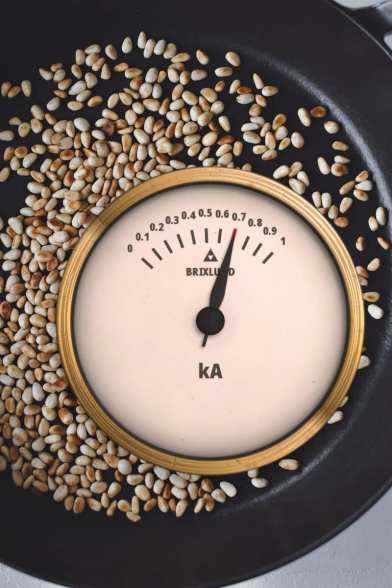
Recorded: 0.7 kA
